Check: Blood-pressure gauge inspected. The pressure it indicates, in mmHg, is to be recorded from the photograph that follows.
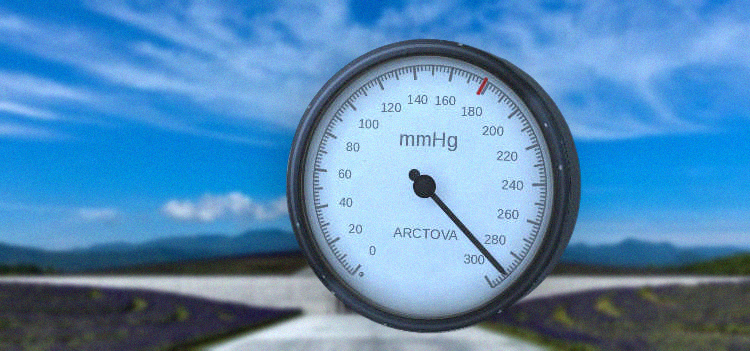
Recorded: 290 mmHg
